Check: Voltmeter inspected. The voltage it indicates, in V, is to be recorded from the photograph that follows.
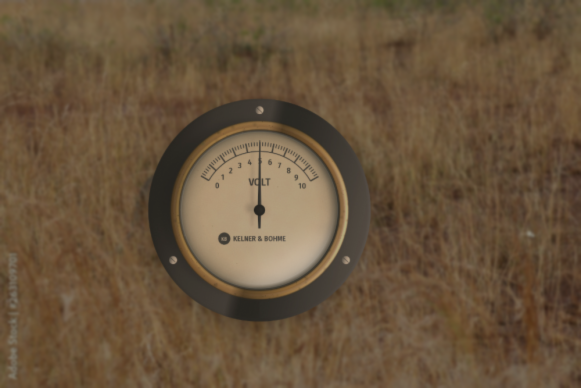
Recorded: 5 V
